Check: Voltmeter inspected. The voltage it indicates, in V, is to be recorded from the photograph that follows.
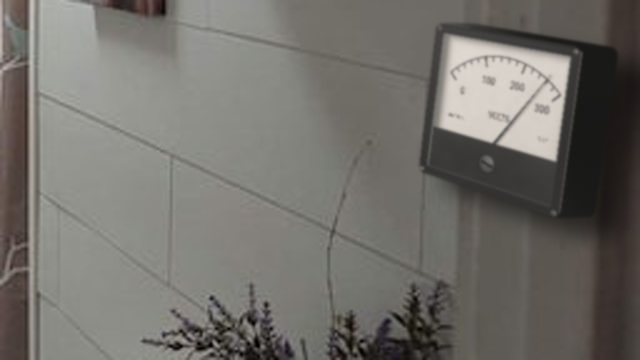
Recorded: 260 V
